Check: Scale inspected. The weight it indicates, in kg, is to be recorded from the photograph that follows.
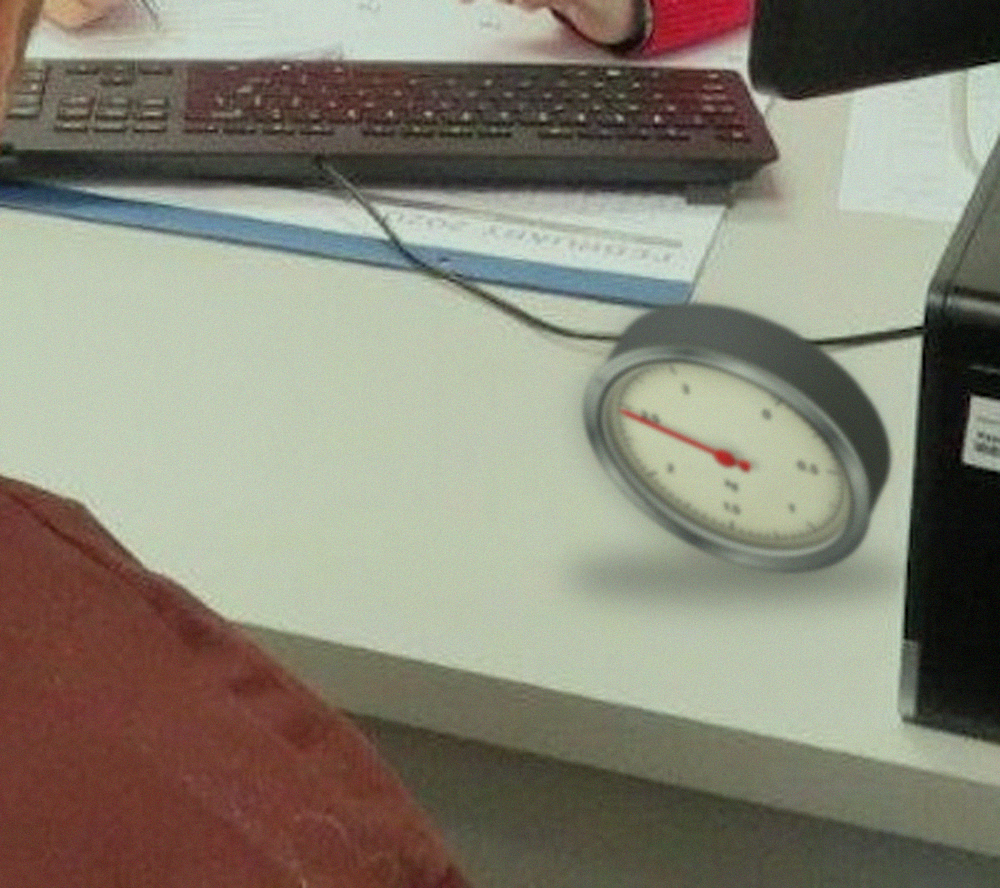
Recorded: 2.5 kg
